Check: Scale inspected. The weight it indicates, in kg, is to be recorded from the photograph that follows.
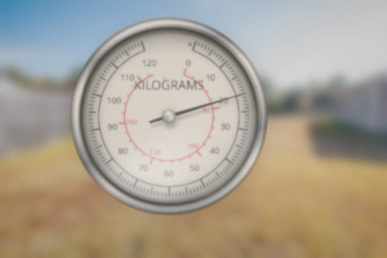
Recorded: 20 kg
